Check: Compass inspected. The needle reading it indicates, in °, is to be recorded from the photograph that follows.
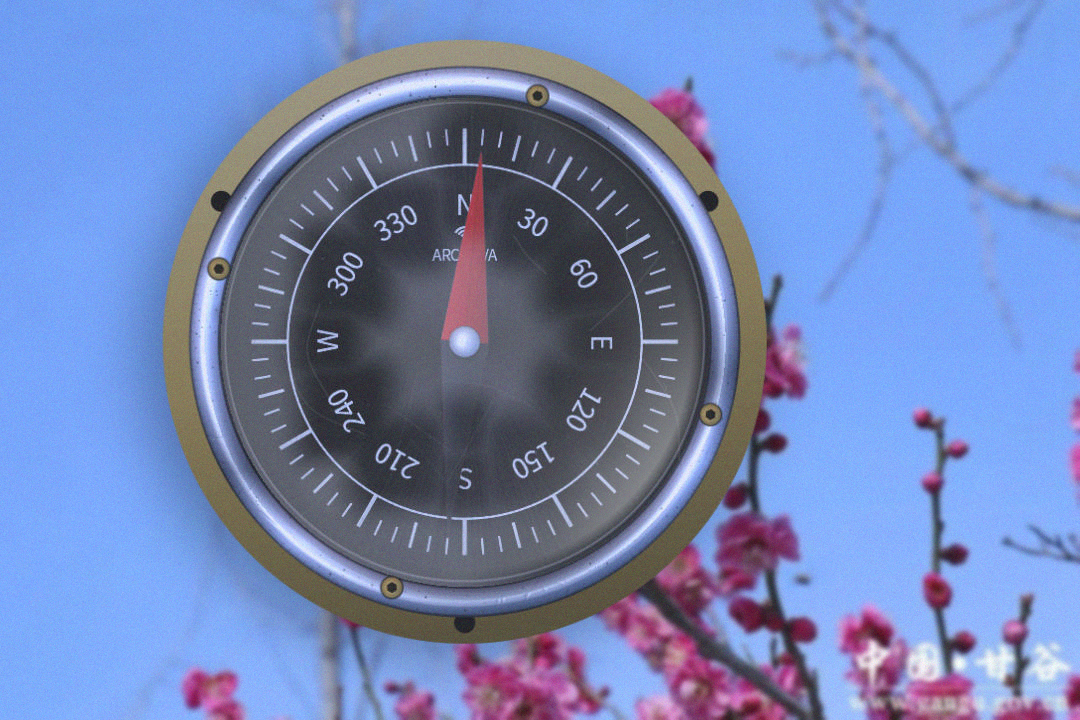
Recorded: 5 °
